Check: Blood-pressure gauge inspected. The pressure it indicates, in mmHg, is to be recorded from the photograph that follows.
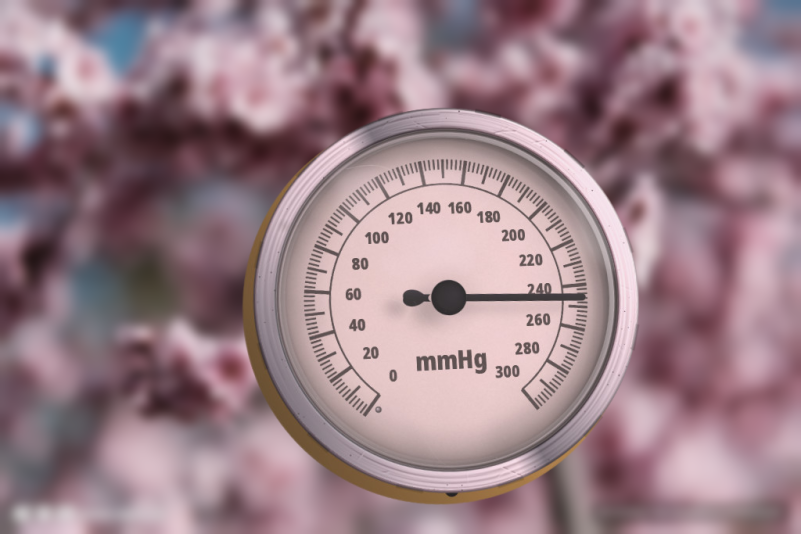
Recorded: 246 mmHg
